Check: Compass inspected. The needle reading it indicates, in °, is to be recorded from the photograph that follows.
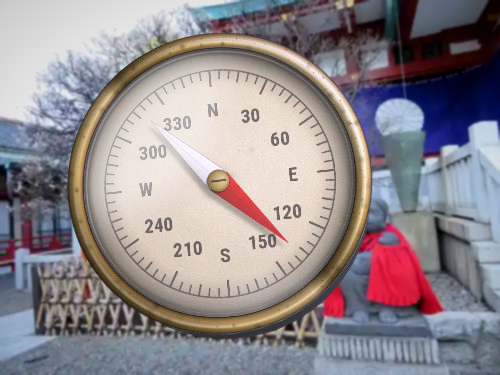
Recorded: 137.5 °
